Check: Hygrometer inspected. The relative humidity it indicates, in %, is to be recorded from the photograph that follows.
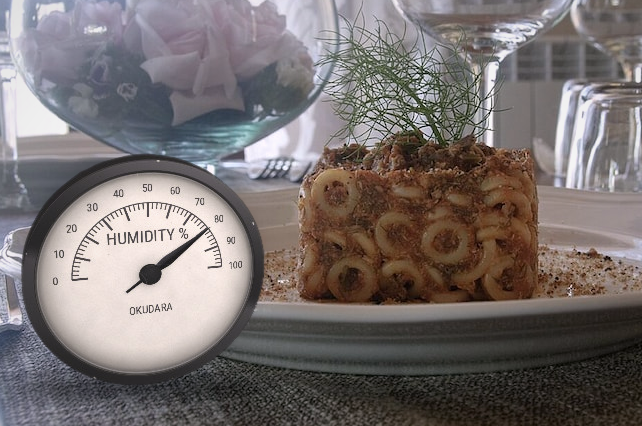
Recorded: 80 %
